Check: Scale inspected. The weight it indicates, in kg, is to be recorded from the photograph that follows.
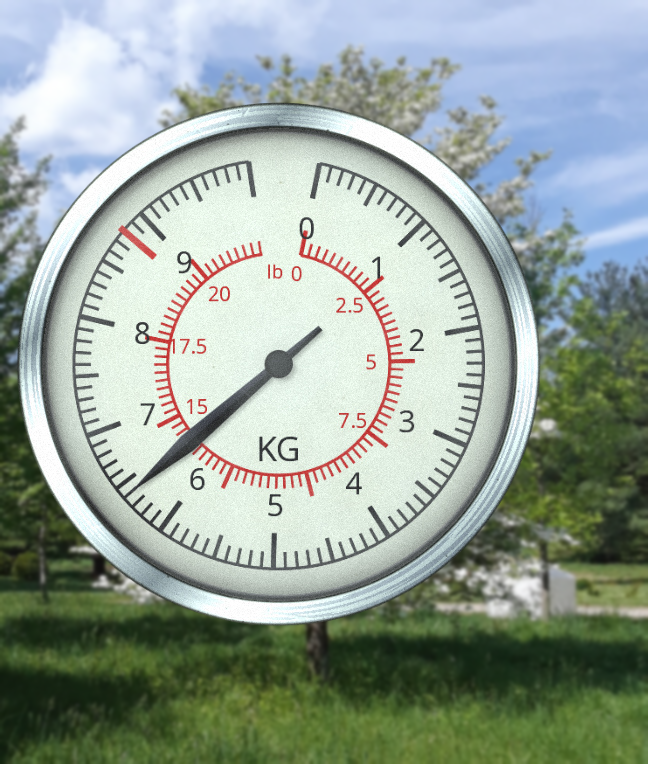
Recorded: 6.4 kg
